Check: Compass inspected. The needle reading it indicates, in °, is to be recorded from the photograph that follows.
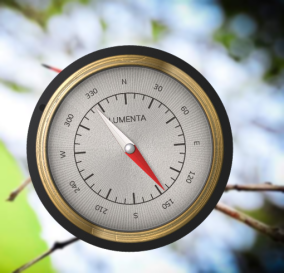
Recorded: 145 °
